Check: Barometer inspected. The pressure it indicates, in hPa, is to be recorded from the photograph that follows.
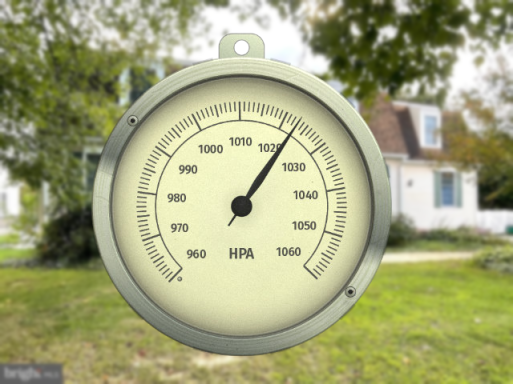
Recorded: 1023 hPa
